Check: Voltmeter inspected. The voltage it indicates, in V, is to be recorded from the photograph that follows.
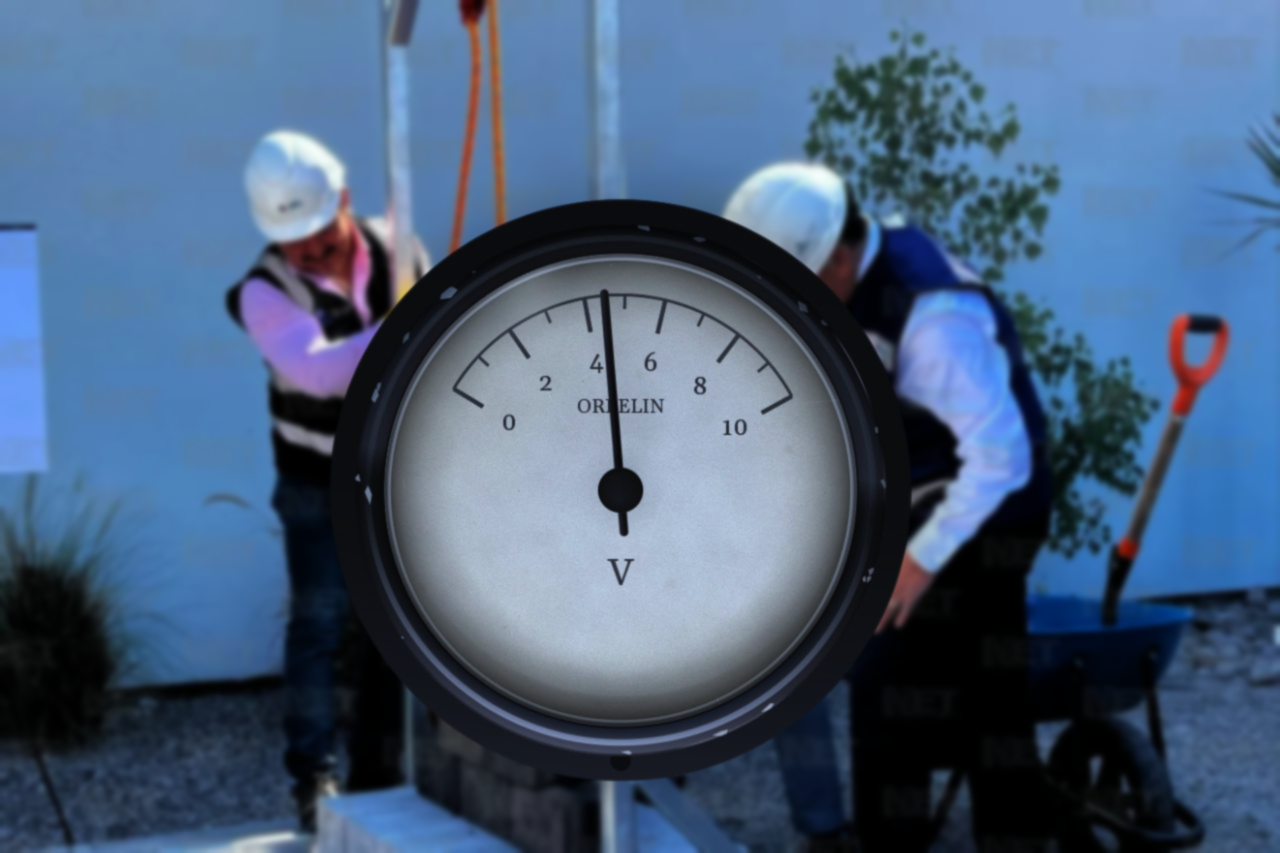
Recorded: 4.5 V
